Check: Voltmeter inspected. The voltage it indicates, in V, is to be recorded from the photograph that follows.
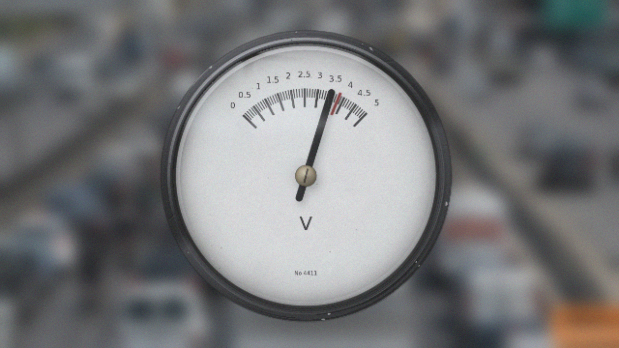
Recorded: 3.5 V
